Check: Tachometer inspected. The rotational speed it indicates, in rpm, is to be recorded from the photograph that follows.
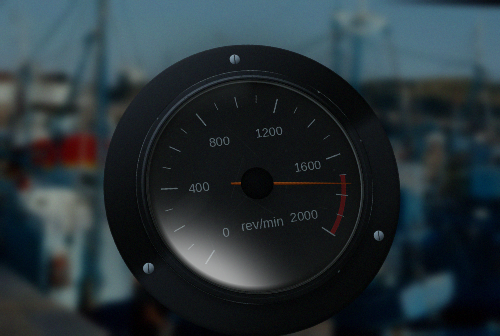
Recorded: 1750 rpm
